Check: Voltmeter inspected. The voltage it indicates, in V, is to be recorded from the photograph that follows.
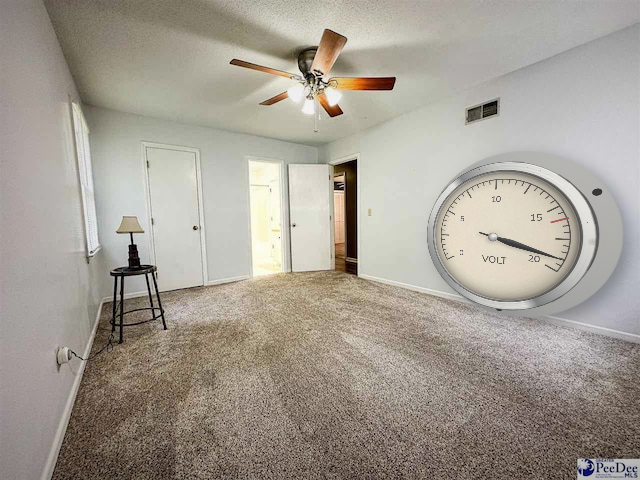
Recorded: 19 V
